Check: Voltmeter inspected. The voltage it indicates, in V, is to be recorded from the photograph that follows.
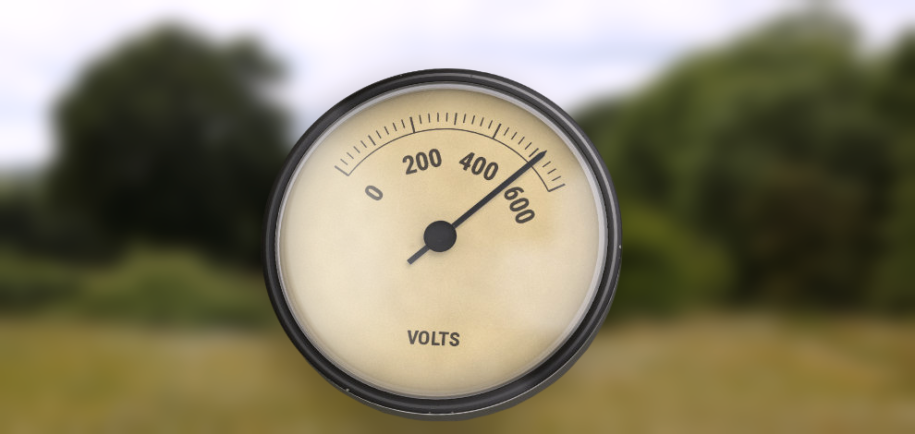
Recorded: 520 V
